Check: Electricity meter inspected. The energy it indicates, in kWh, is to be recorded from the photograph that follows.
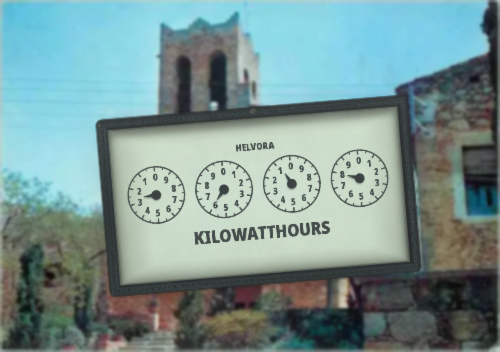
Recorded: 2608 kWh
